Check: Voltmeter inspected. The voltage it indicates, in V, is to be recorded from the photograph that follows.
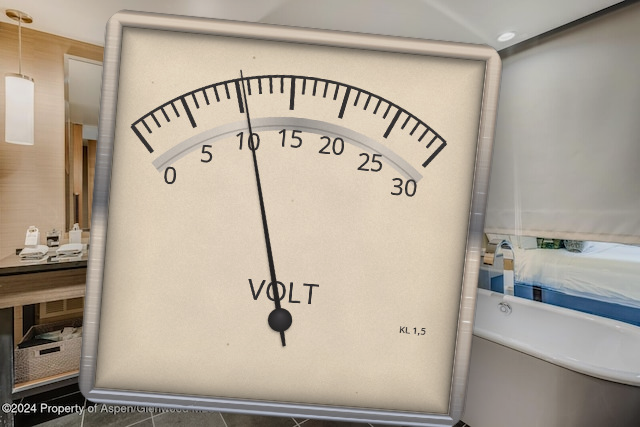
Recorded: 10.5 V
